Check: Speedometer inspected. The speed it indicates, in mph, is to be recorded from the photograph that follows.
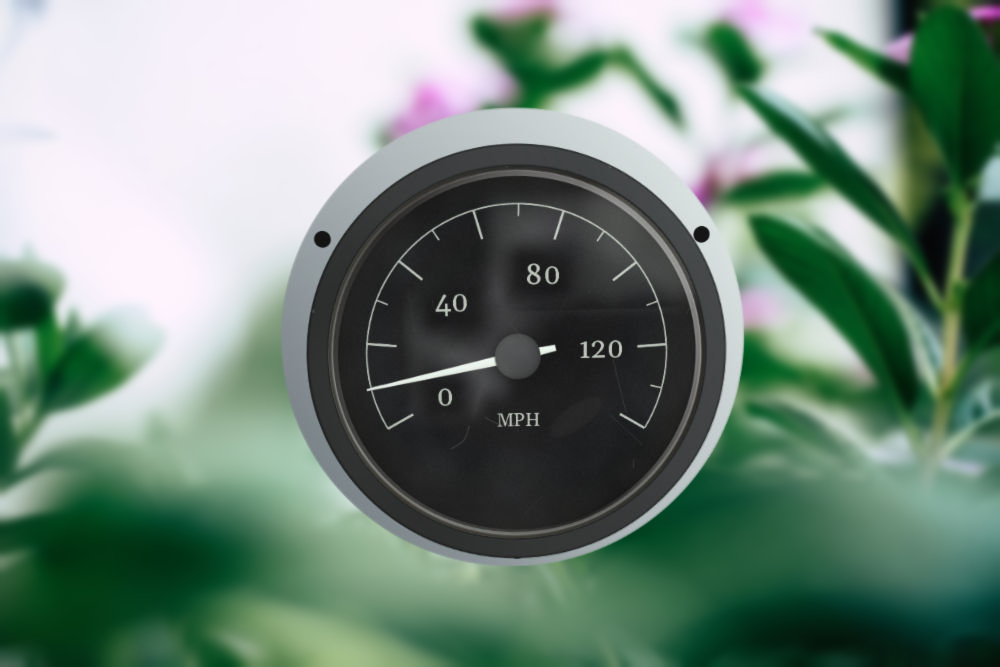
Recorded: 10 mph
